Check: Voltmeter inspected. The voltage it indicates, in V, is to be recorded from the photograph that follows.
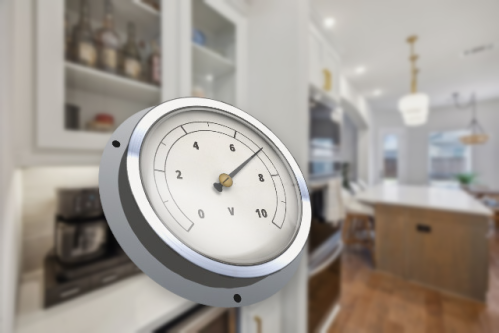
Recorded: 7 V
